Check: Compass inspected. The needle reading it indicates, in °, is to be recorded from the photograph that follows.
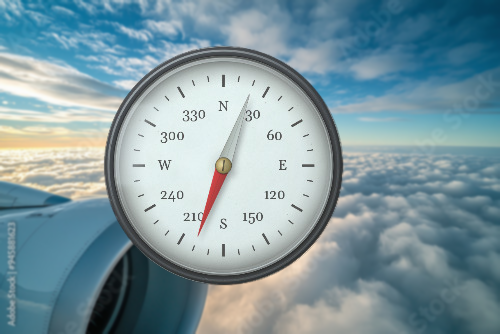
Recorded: 200 °
